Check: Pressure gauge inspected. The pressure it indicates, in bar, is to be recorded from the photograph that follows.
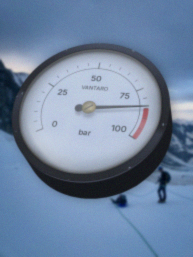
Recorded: 85 bar
